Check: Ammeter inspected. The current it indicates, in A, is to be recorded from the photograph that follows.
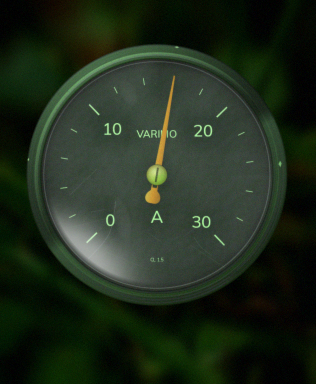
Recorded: 16 A
